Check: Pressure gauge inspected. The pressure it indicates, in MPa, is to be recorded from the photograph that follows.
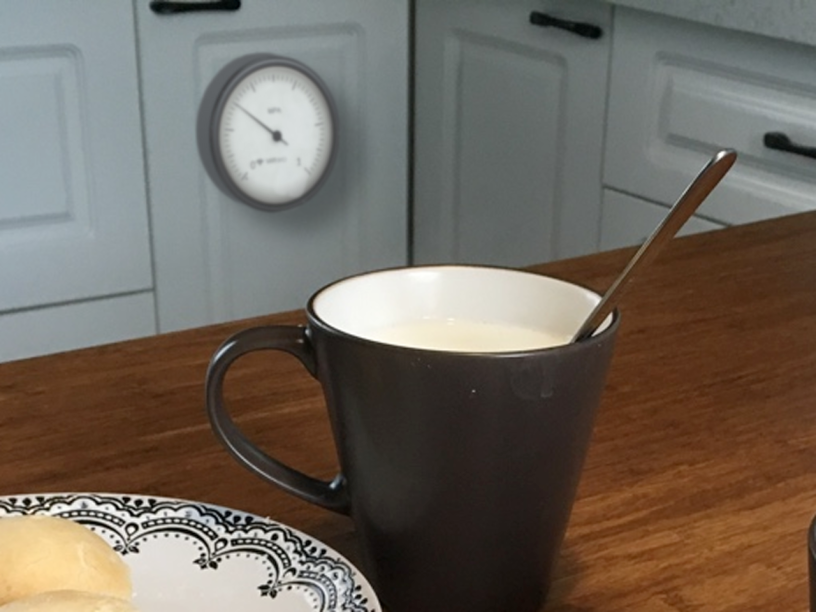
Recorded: 0.3 MPa
